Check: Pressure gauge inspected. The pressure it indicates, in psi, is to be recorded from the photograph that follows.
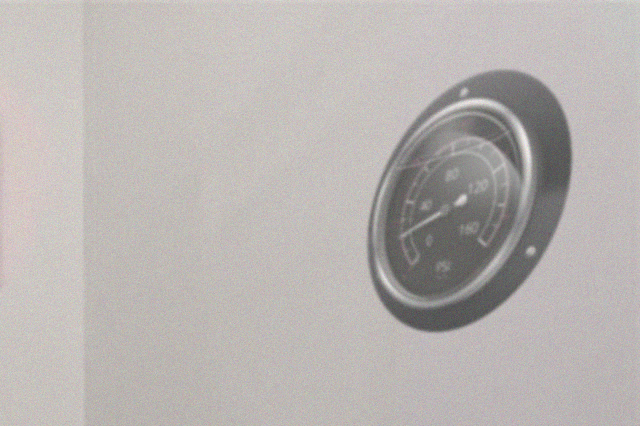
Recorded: 20 psi
